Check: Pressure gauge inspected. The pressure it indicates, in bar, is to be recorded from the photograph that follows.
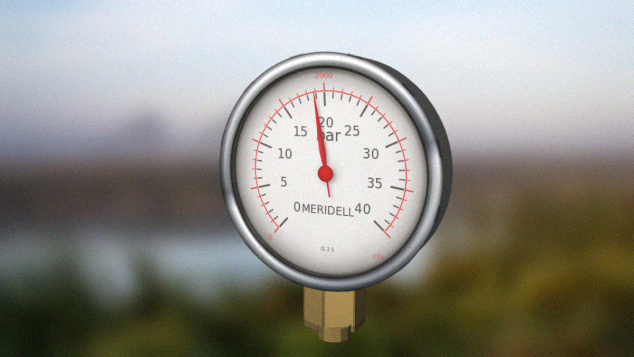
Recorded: 19 bar
